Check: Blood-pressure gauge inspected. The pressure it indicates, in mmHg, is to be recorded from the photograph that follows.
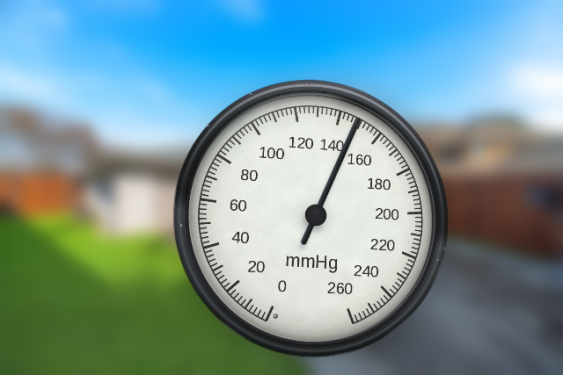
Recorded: 148 mmHg
